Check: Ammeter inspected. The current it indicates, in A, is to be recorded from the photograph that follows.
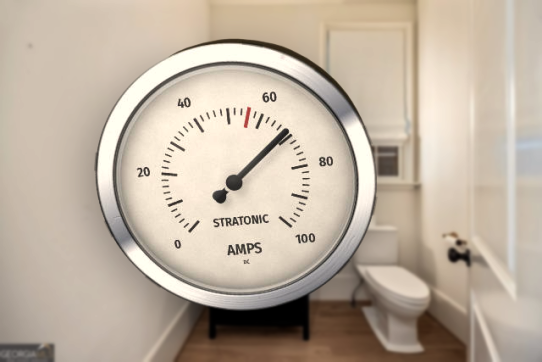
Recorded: 68 A
